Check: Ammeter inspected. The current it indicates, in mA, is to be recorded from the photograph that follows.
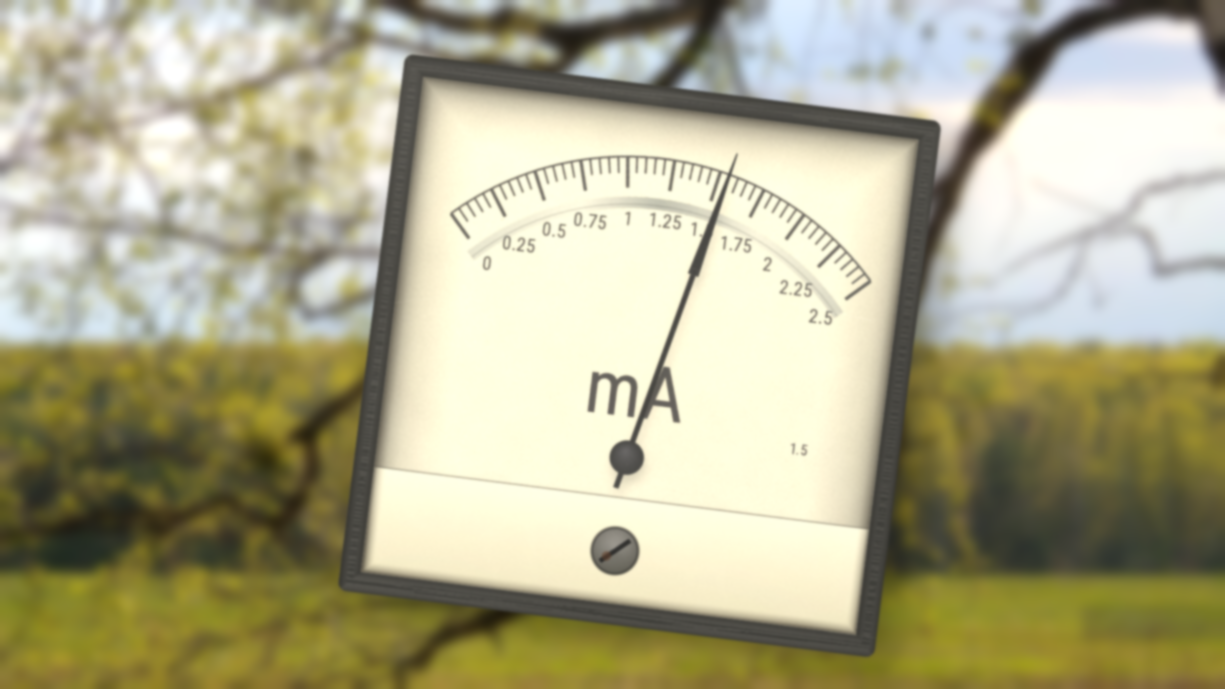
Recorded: 1.55 mA
